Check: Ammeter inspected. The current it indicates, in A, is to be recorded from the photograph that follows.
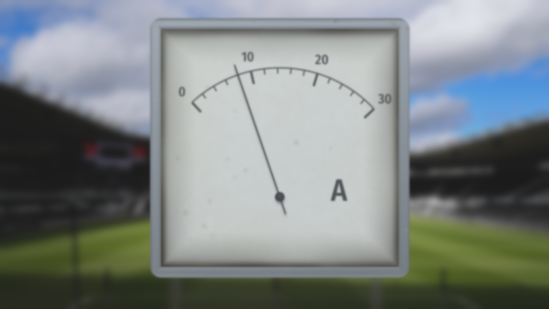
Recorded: 8 A
